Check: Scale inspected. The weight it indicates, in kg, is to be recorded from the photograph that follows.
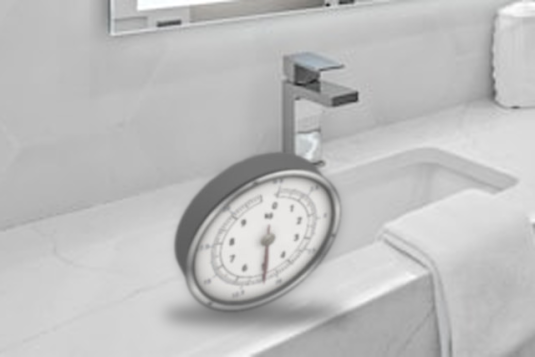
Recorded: 5 kg
